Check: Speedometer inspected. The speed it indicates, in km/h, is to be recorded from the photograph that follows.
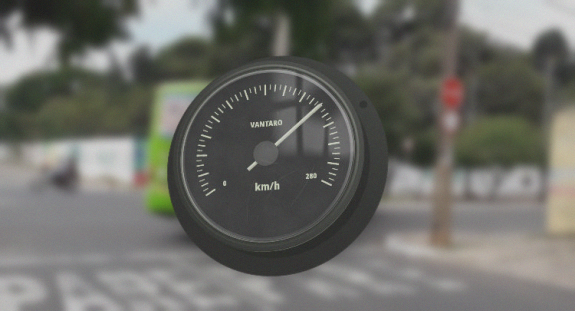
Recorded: 200 km/h
